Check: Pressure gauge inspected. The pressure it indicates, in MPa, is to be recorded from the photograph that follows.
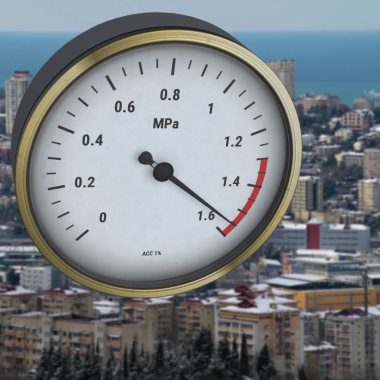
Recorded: 1.55 MPa
